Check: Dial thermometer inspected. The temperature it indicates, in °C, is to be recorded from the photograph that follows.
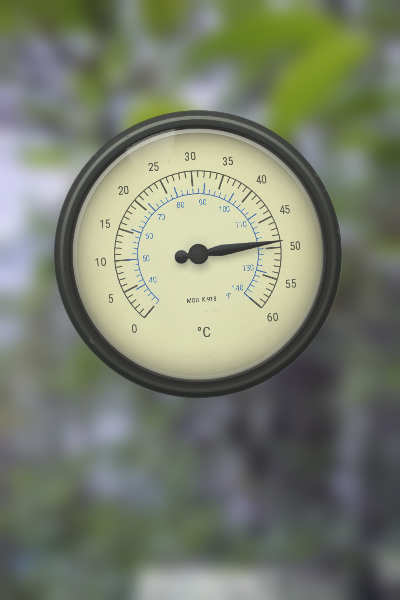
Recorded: 49 °C
